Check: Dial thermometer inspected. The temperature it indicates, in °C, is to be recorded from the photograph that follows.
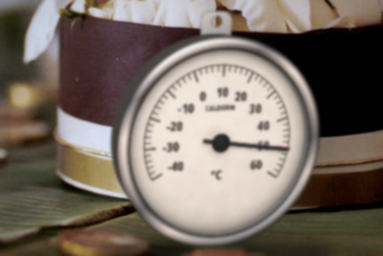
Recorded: 50 °C
